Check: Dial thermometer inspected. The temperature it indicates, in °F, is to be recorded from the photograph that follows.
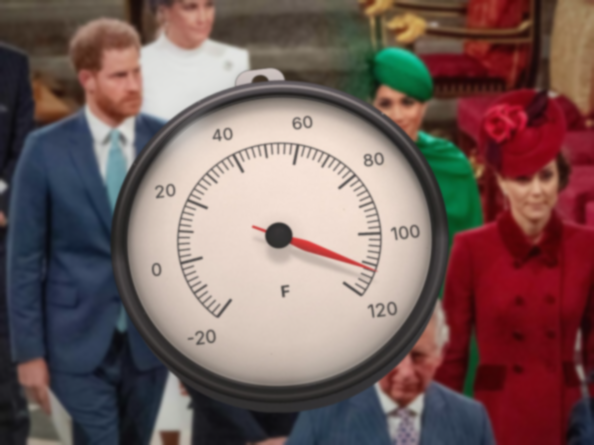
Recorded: 112 °F
